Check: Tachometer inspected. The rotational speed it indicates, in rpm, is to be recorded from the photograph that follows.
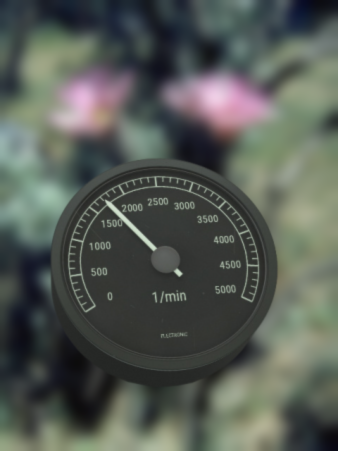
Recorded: 1700 rpm
